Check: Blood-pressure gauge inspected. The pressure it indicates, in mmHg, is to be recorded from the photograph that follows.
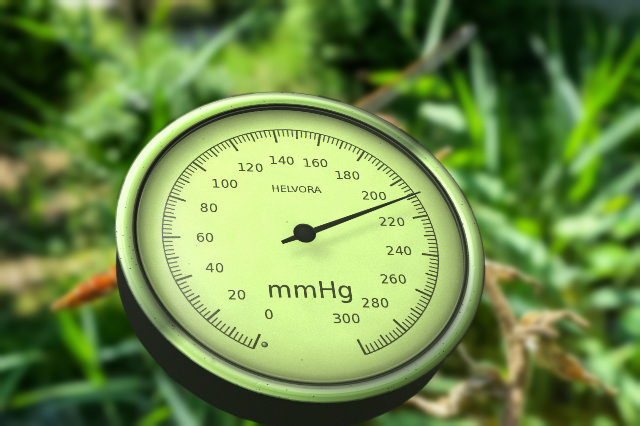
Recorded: 210 mmHg
